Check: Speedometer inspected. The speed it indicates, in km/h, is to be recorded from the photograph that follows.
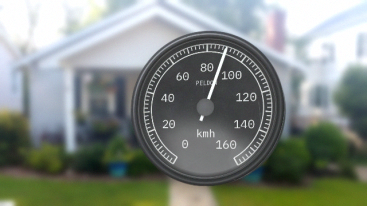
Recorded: 90 km/h
